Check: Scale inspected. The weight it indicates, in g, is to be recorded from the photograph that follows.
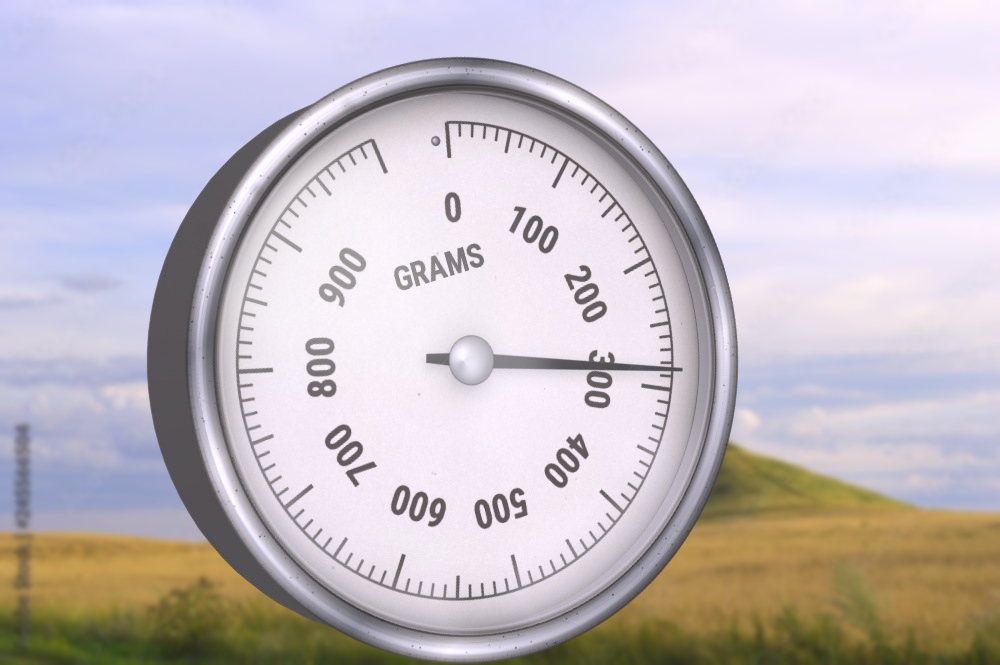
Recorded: 285 g
